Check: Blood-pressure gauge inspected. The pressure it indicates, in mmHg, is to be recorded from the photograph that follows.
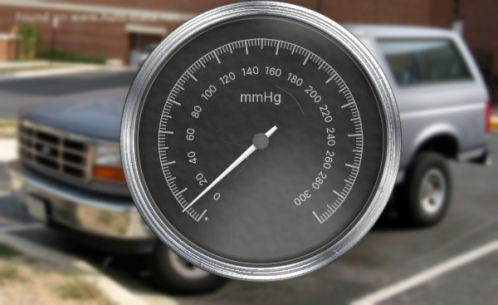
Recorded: 10 mmHg
